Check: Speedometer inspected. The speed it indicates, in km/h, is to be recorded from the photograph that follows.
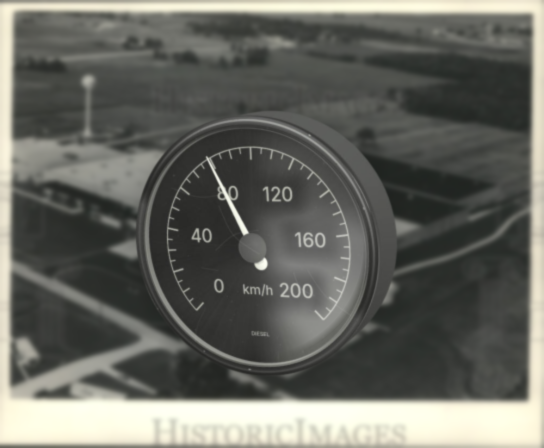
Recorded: 80 km/h
